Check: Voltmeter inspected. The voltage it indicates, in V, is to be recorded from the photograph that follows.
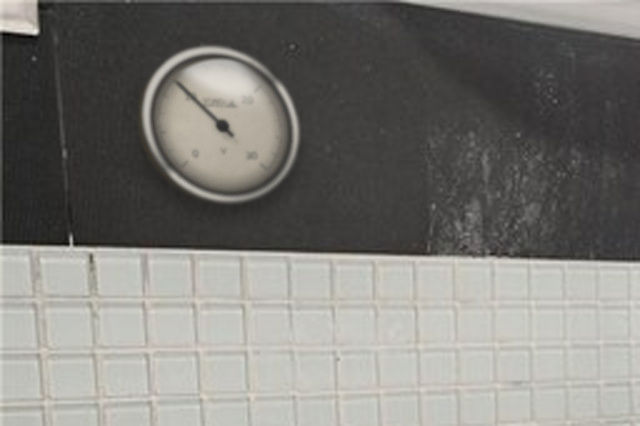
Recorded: 10 V
